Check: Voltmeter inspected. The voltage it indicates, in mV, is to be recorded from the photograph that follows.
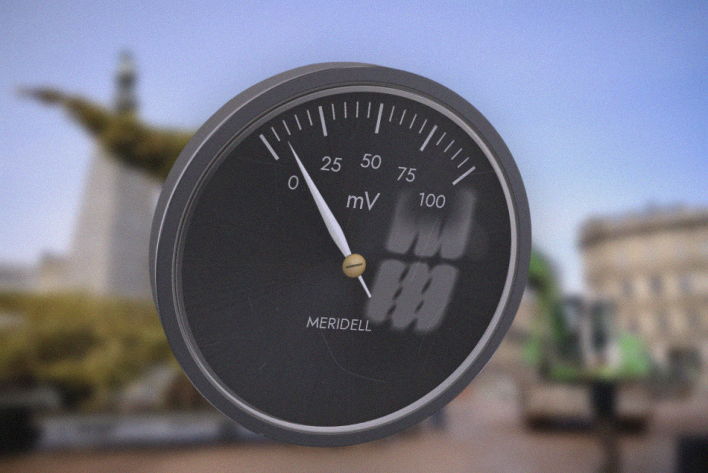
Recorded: 7.5 mV
